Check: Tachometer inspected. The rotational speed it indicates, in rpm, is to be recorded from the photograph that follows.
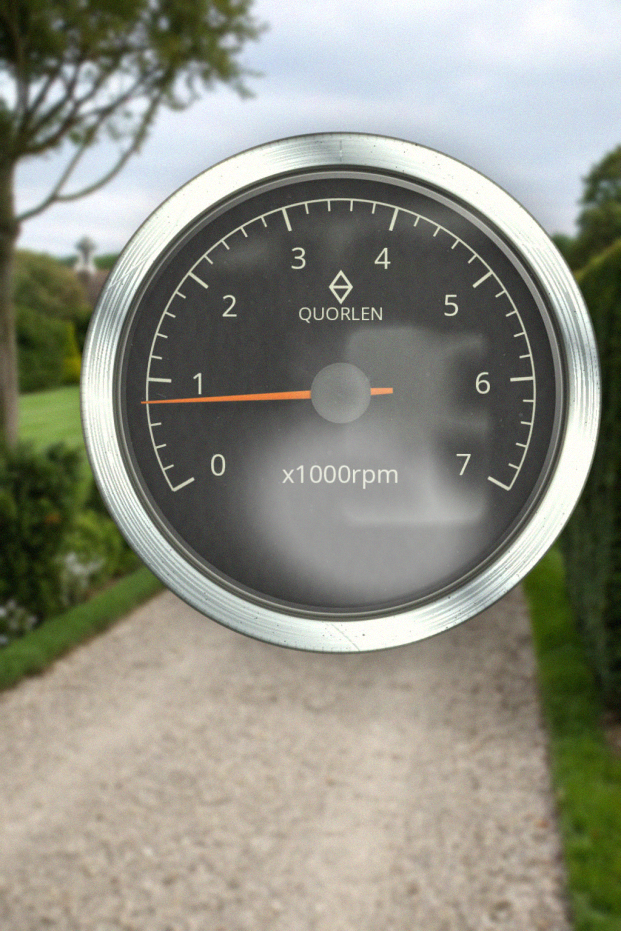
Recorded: 800 rpm
